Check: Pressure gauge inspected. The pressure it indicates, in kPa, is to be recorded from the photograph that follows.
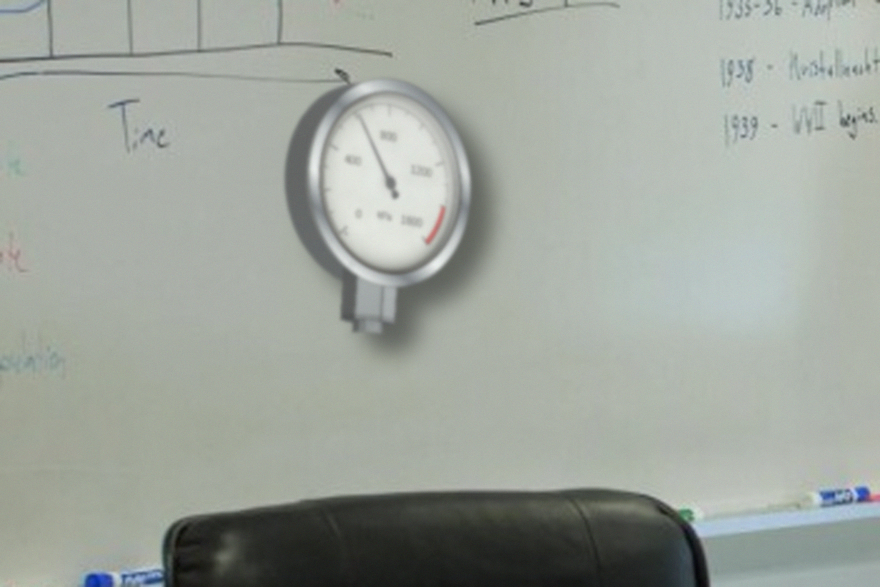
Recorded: 600 kPa
